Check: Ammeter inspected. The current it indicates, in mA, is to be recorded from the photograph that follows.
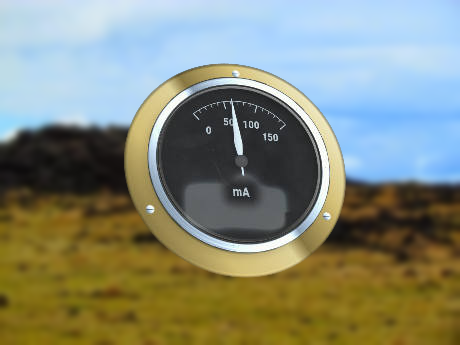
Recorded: 60 mA
